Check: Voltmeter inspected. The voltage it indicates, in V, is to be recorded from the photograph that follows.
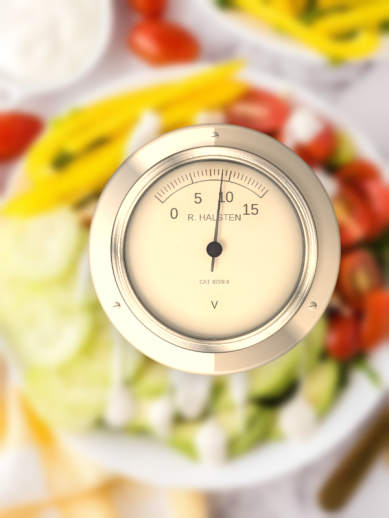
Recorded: 9 V
